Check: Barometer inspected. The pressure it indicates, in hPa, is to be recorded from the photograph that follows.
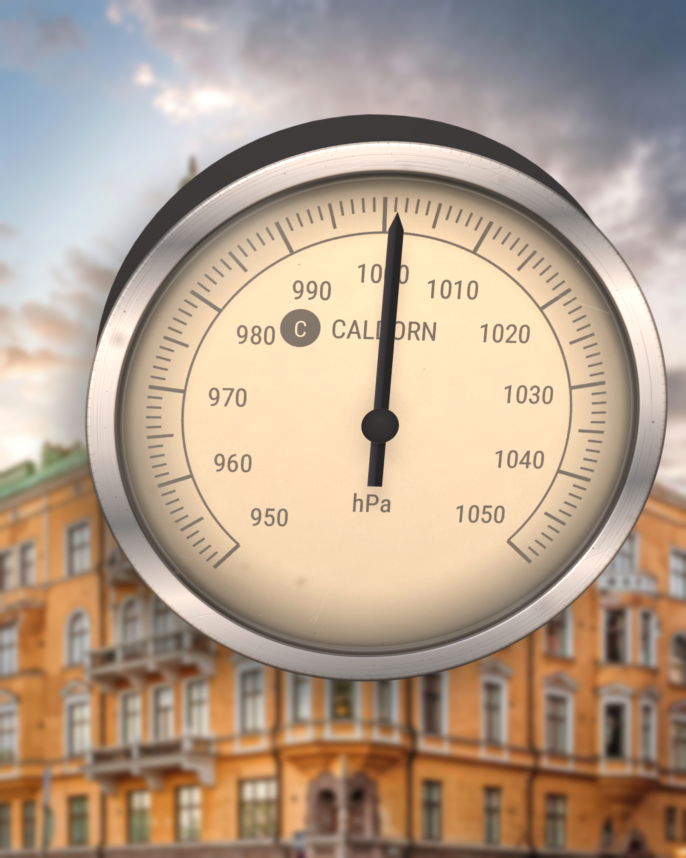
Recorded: 1001 hPa
